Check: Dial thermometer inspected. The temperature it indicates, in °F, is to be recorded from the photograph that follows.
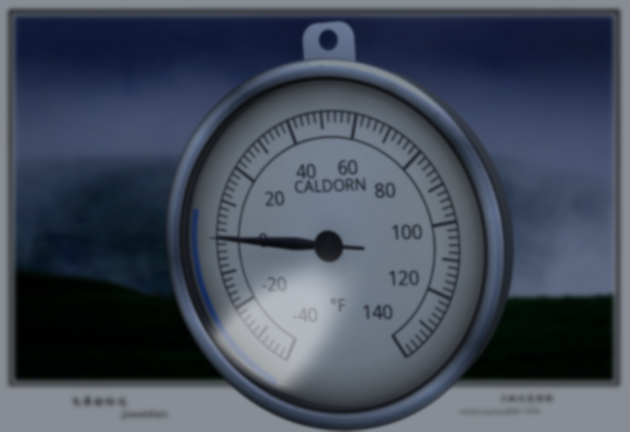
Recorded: 0 °F
